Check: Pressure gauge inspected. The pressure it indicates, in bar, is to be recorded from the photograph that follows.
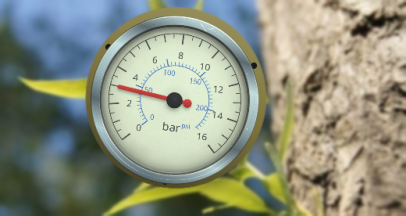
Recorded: 3 bar
